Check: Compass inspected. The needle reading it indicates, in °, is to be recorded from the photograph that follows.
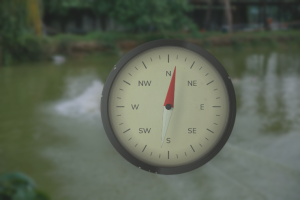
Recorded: 10 °
